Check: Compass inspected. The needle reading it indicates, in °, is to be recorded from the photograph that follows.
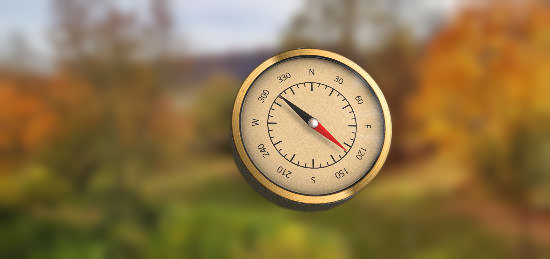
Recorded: 130 °
